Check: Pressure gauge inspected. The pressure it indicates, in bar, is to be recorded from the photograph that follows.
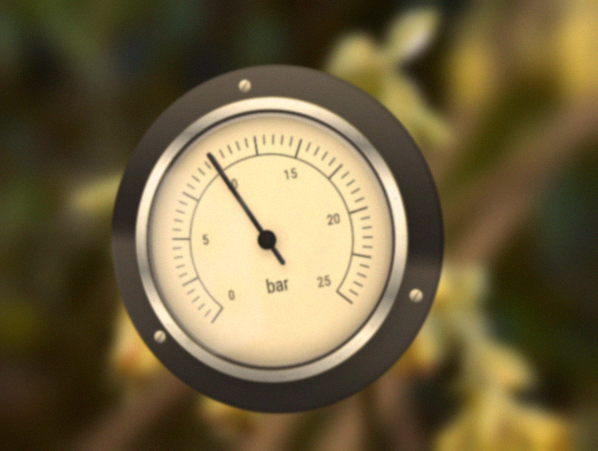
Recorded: 10 bar
